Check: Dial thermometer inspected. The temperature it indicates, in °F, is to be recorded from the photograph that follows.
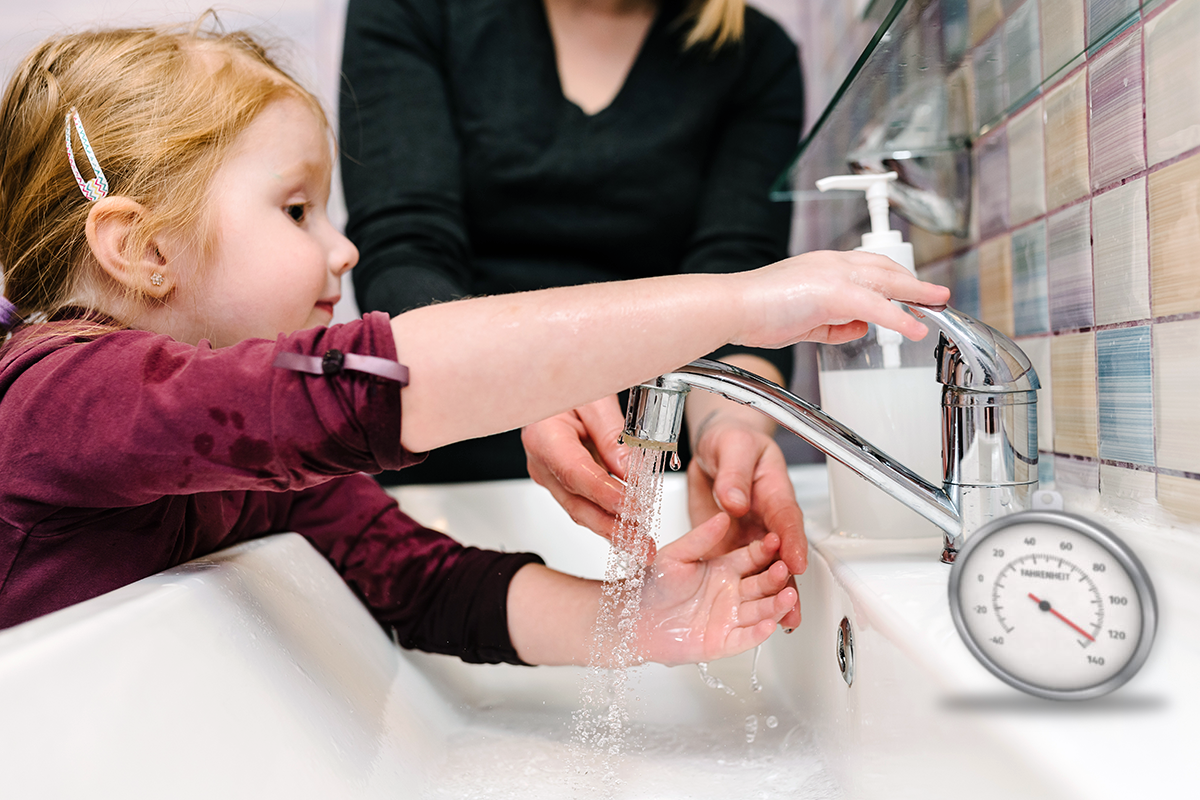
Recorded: 130 °F
